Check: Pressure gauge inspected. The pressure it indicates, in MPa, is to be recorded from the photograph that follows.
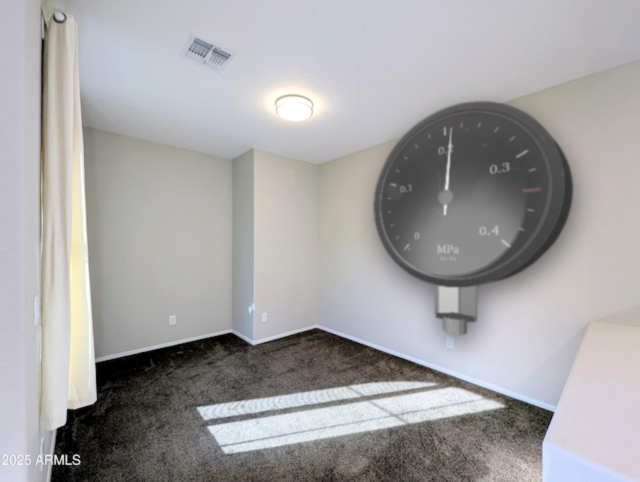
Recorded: 0.21 MPa
